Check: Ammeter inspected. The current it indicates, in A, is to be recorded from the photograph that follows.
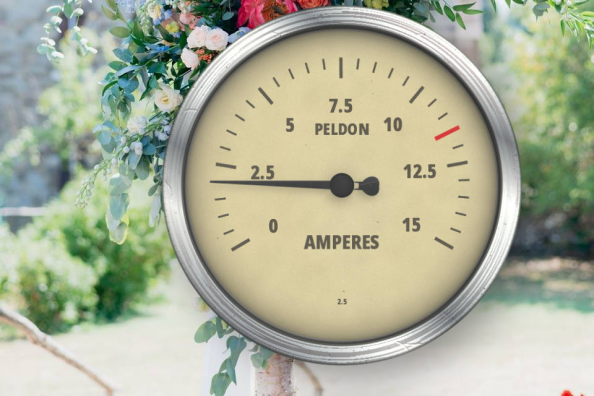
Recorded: 2 A
